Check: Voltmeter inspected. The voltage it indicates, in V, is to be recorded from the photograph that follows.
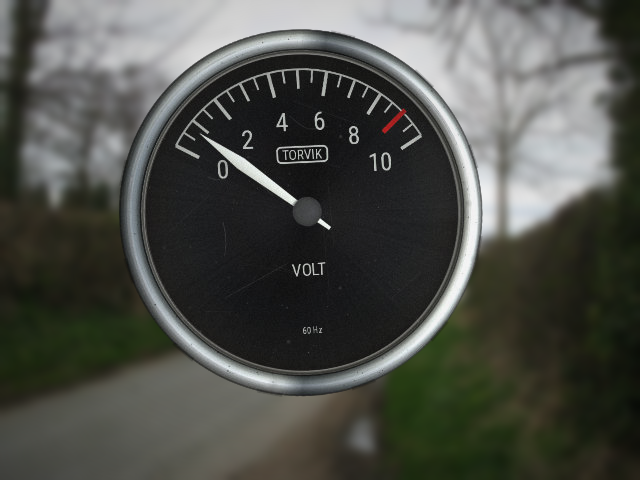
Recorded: 0.75 V
